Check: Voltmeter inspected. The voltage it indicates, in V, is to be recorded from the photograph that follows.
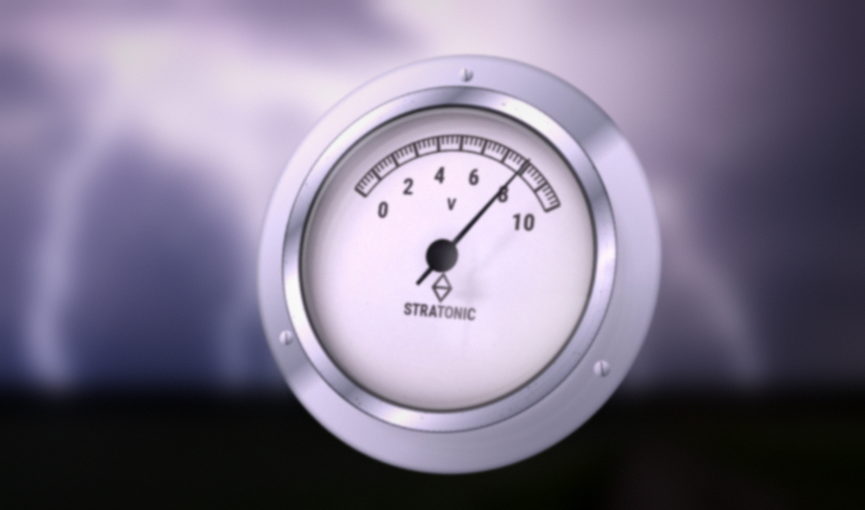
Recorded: 8 V
